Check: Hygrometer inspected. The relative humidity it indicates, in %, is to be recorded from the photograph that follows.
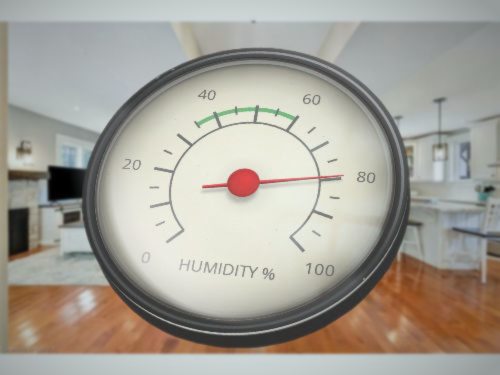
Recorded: 80 %
